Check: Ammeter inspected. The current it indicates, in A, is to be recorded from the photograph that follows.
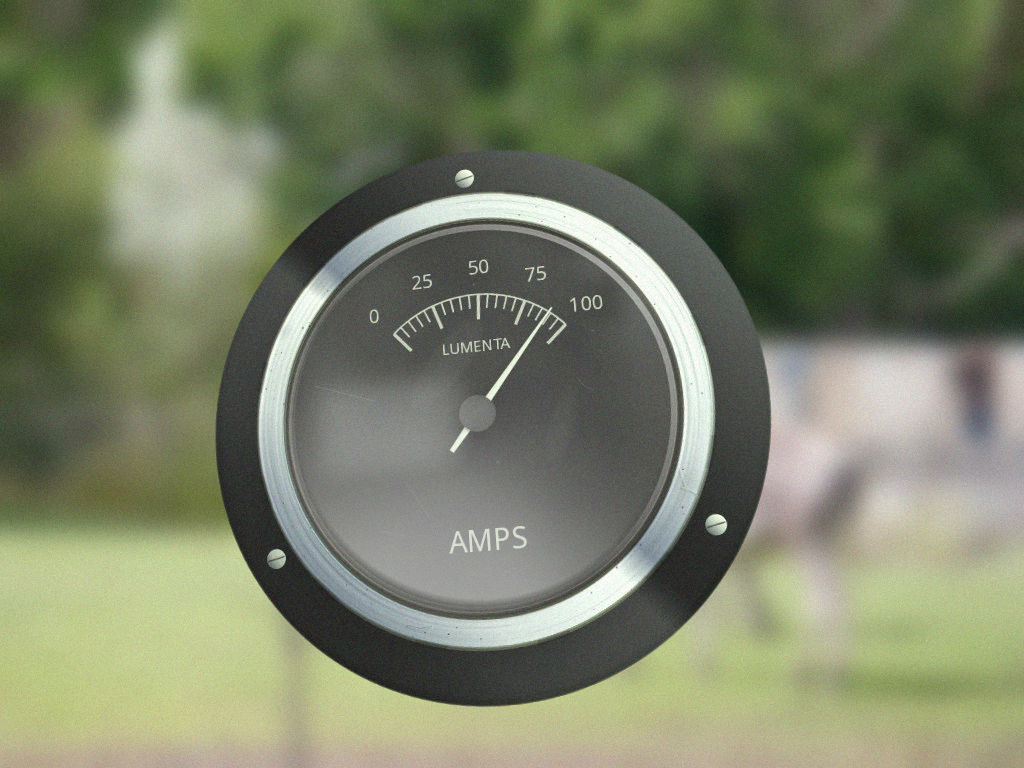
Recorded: 90 A
